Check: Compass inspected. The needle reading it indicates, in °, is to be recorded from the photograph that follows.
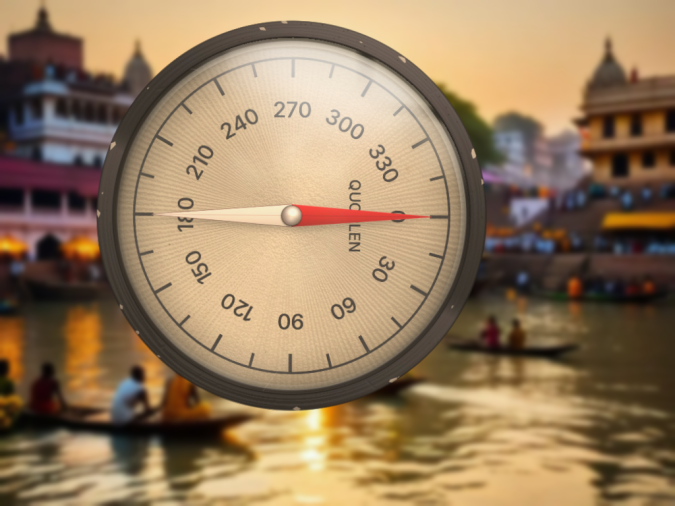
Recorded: 0 °
